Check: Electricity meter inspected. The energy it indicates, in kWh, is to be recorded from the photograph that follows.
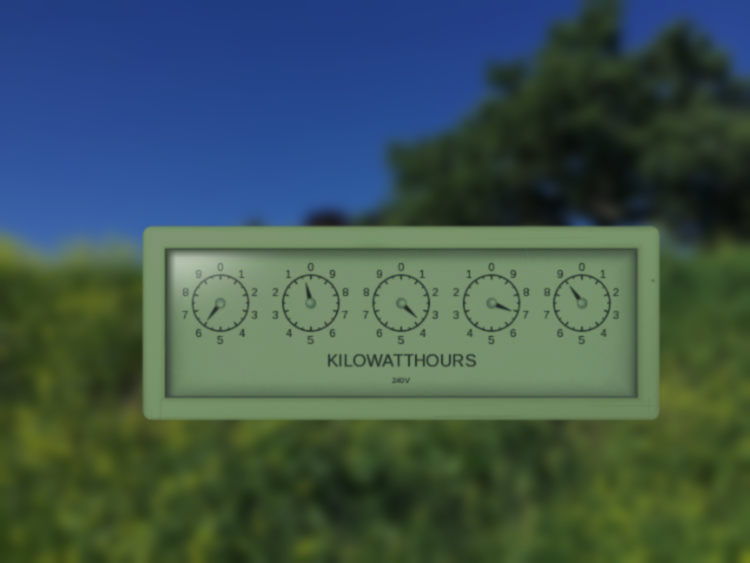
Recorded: 60369 kWh
